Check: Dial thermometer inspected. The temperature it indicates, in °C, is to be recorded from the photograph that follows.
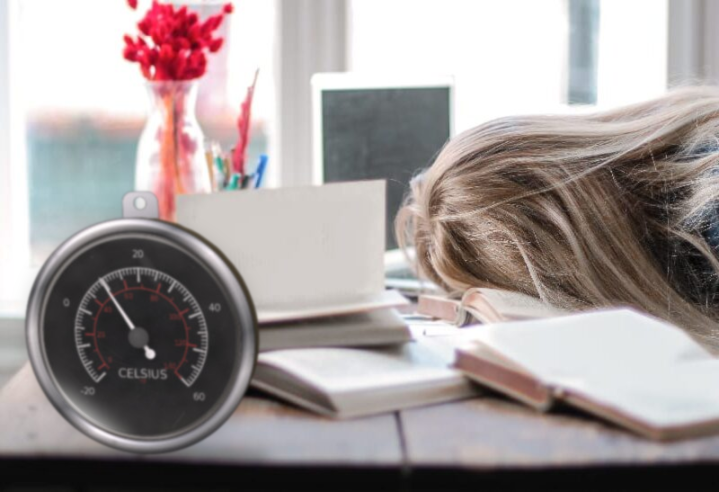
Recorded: 10 °C
